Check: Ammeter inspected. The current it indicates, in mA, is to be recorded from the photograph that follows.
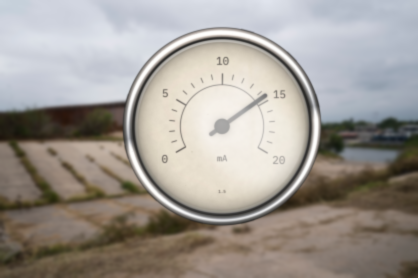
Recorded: 14.5 mA
